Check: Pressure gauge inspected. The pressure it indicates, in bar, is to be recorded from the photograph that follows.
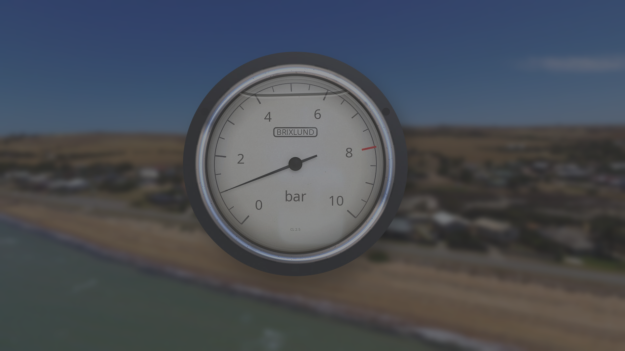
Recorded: 1 bar
